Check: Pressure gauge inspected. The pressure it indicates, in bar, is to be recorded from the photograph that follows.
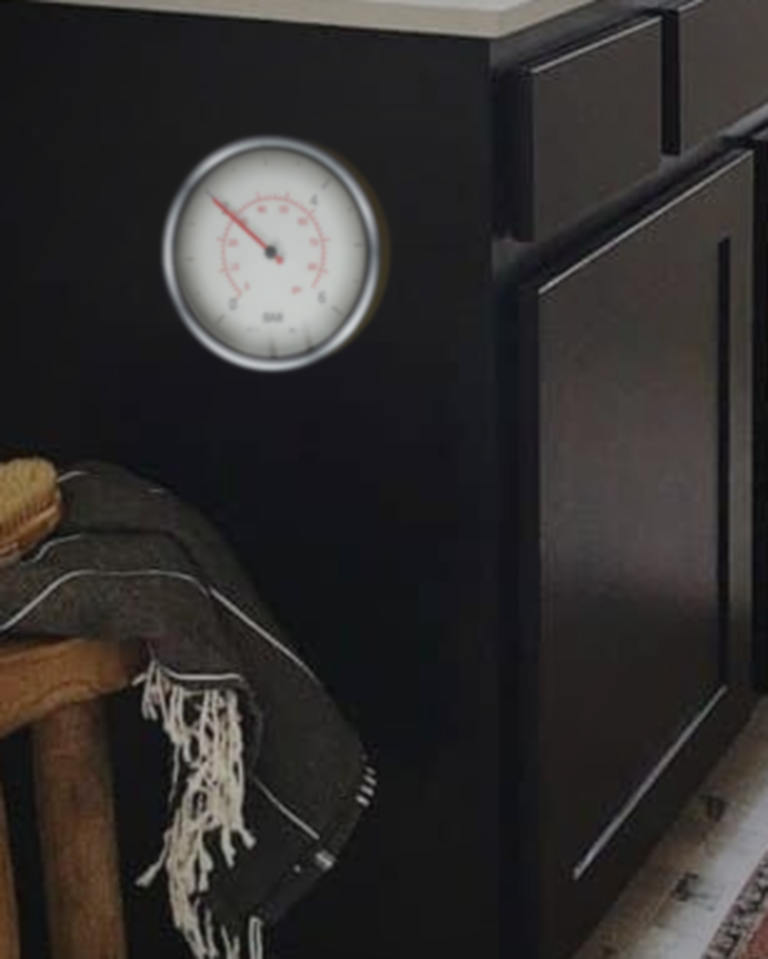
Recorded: 2 bar
